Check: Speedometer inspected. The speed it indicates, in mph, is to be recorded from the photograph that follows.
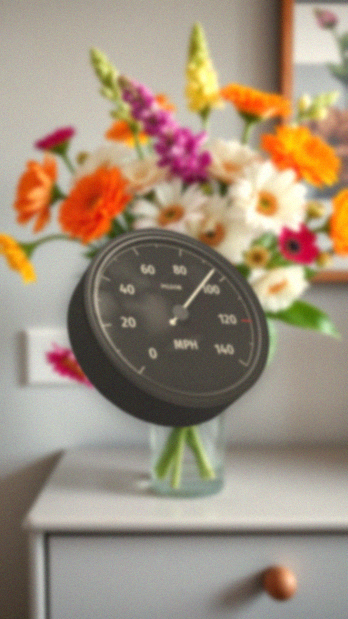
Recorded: 95 mph
